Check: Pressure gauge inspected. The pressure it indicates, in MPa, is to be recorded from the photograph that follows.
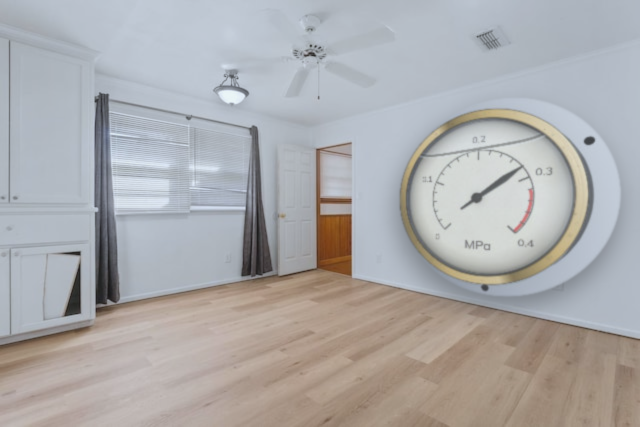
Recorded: 0.28 MPa
